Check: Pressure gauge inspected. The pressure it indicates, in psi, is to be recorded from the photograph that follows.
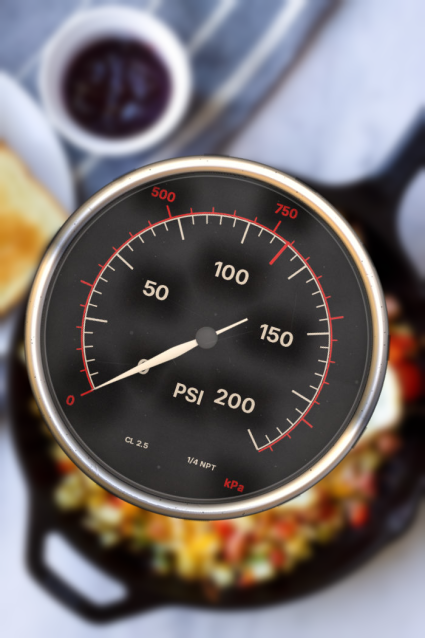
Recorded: 0 psi
